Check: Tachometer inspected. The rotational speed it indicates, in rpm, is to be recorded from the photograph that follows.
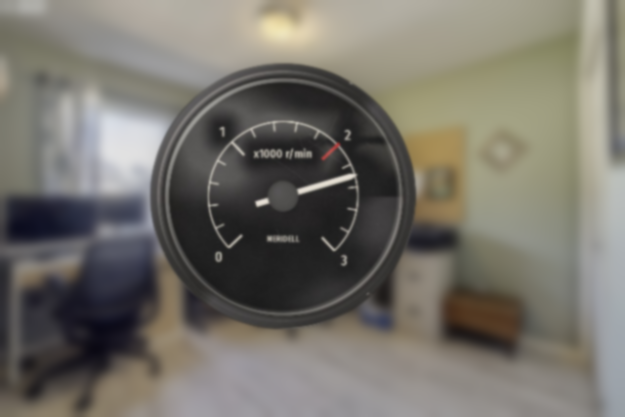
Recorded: 2300 rpm
